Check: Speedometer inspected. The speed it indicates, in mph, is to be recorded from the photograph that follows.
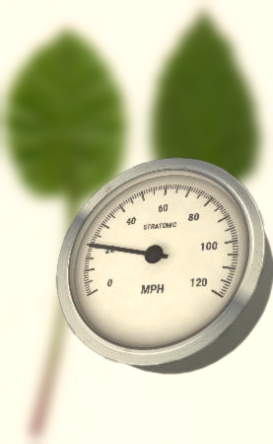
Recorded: 20 mph
